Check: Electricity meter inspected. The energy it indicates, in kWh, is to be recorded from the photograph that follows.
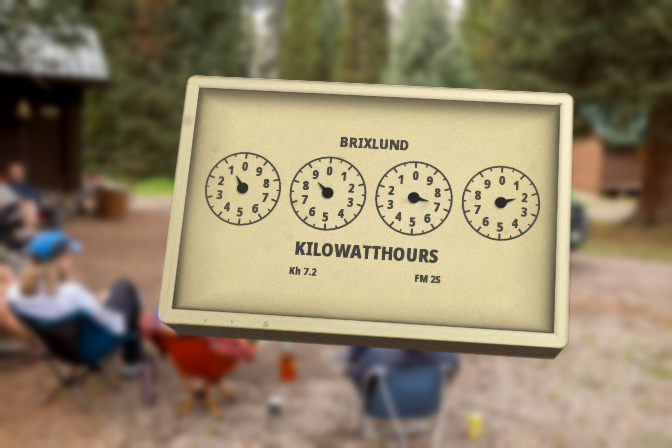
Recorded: 872 kWh
